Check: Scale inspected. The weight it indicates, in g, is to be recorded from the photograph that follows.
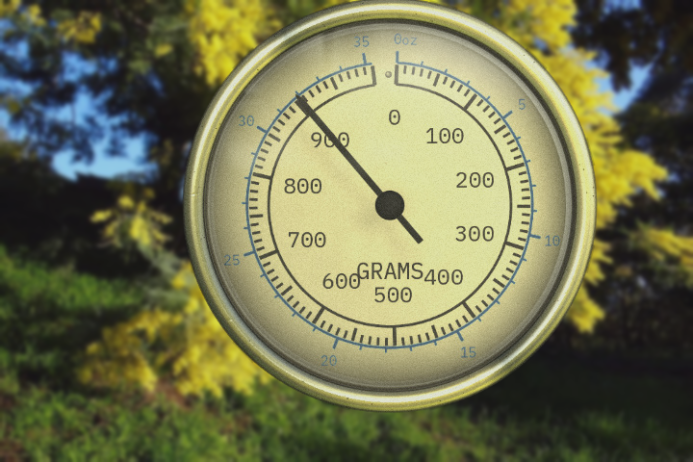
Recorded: 905 g
